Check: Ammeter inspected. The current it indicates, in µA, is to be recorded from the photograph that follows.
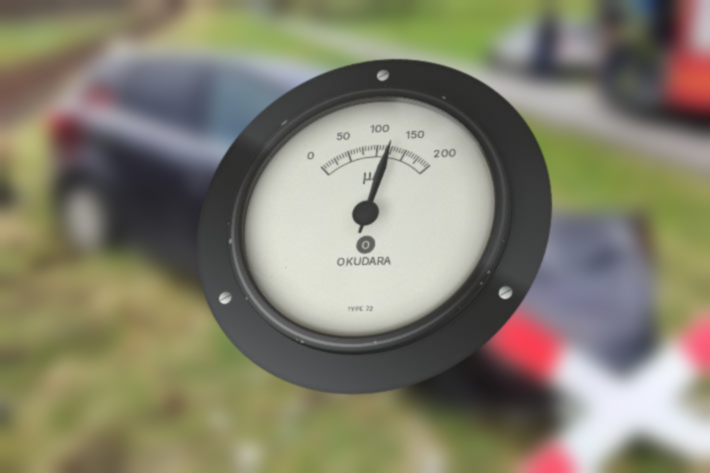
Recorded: 125 µA
